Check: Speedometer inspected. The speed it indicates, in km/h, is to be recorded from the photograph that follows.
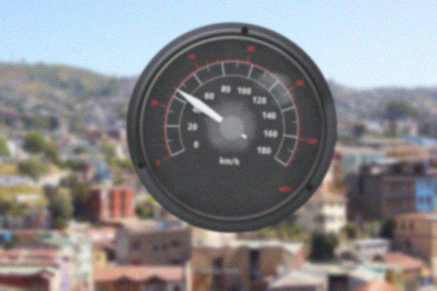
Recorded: 45 km/h
